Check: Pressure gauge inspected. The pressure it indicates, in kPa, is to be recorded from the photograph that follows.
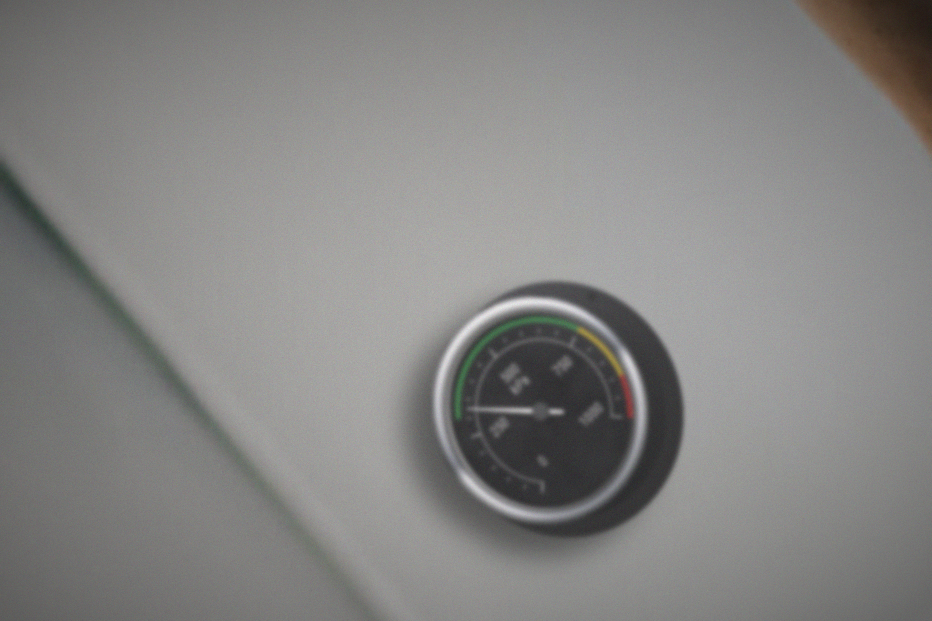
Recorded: 325 kPa
